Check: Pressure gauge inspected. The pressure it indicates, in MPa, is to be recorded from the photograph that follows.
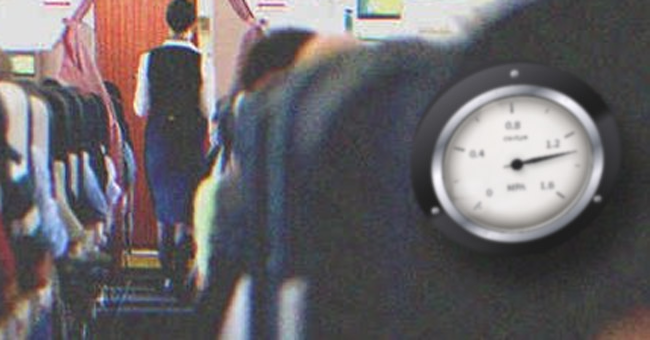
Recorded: 1.3 MPa
